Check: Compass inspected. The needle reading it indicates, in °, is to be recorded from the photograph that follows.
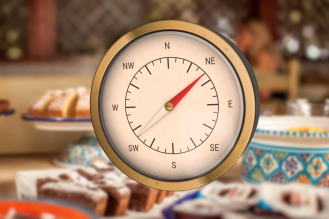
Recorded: 50 °
